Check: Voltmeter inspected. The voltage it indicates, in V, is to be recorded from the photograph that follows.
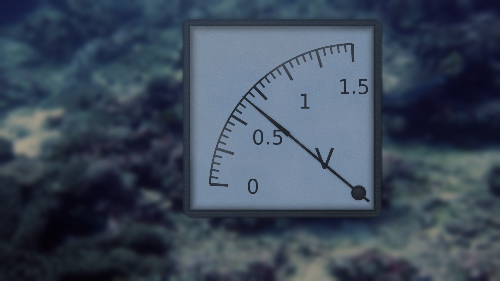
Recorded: 0.65 V
